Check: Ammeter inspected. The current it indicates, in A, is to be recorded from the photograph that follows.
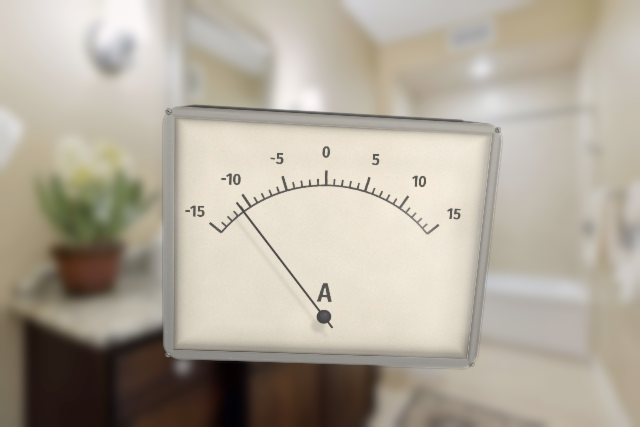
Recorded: -11 A
